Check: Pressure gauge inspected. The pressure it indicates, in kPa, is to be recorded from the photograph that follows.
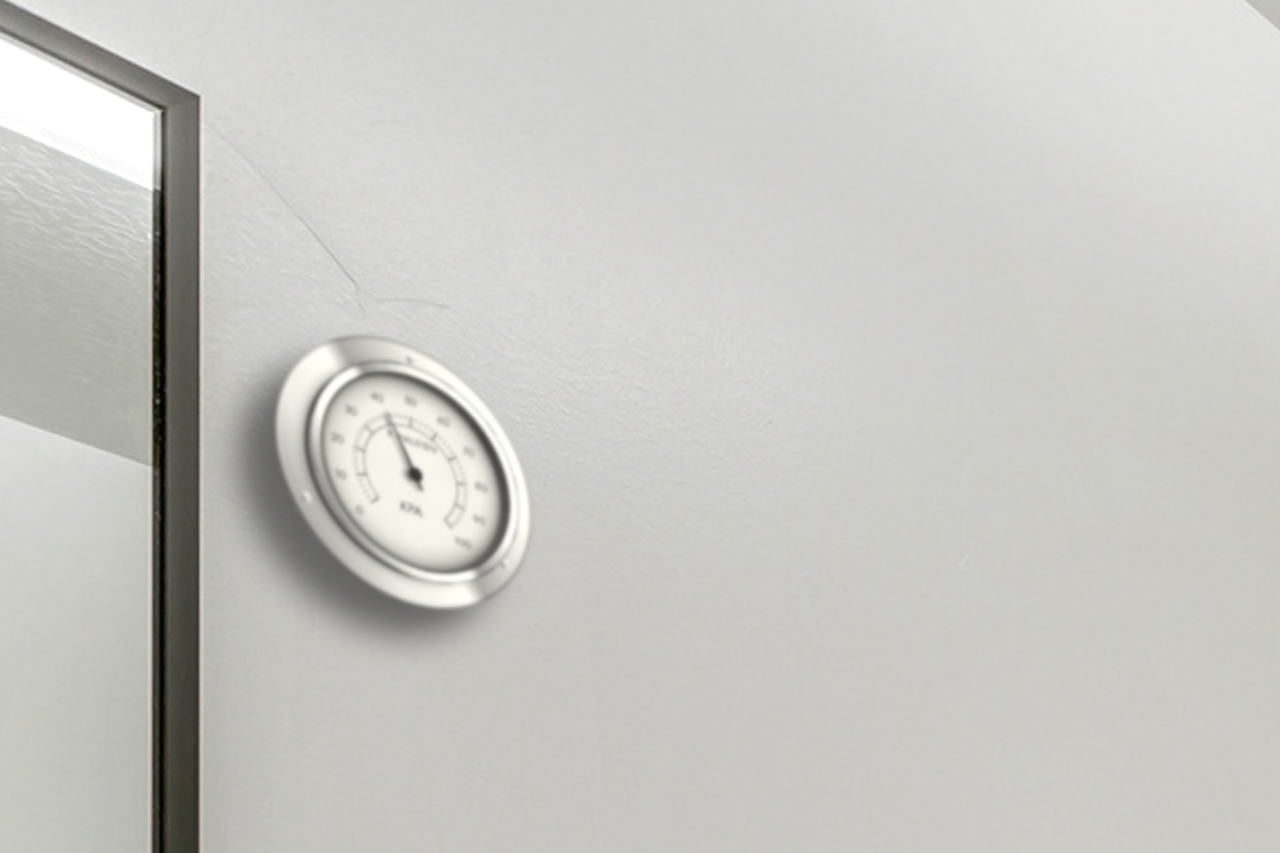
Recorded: 40 kPa
